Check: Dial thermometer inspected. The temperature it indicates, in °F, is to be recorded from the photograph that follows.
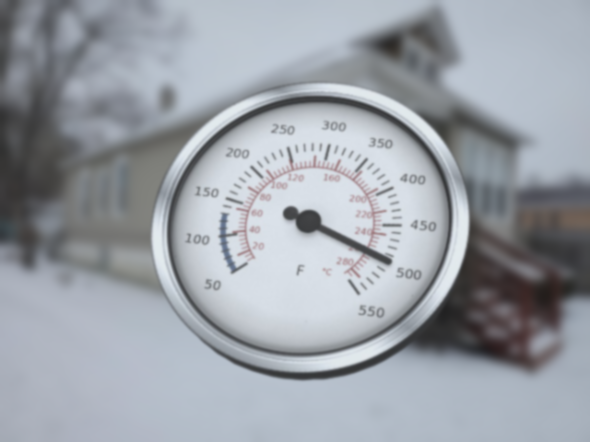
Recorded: 500 °F
